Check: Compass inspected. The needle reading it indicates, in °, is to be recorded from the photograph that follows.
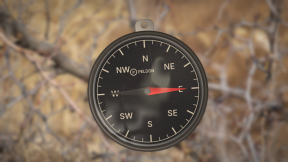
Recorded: 90 °
